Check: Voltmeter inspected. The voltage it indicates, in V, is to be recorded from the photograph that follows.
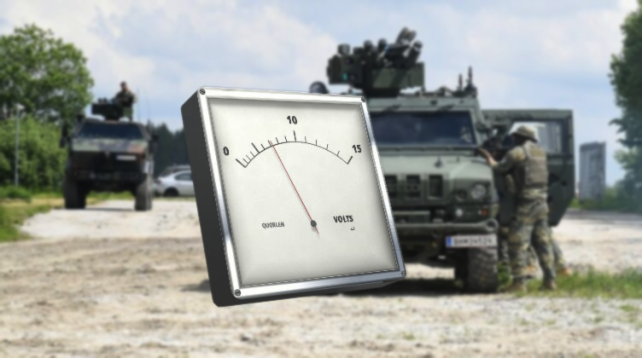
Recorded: 7 V
